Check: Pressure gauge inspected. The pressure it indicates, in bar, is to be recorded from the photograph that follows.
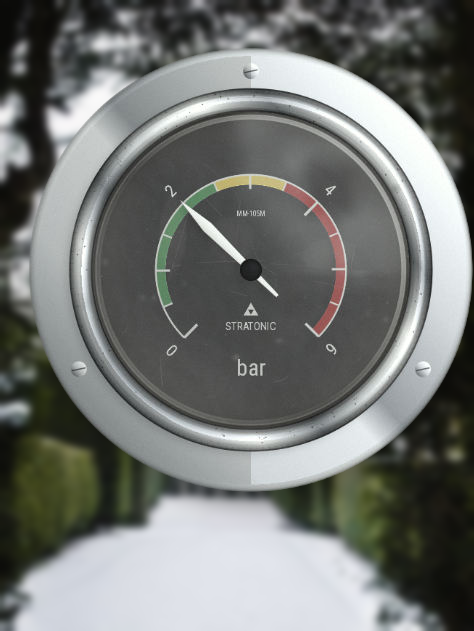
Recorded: 2 bar
